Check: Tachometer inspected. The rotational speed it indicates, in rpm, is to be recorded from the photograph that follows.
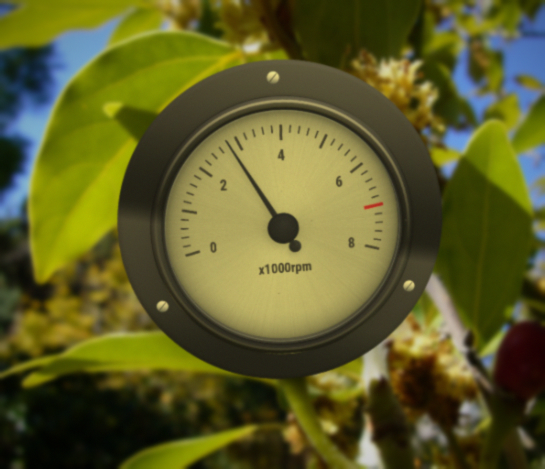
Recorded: 2800 rpm
